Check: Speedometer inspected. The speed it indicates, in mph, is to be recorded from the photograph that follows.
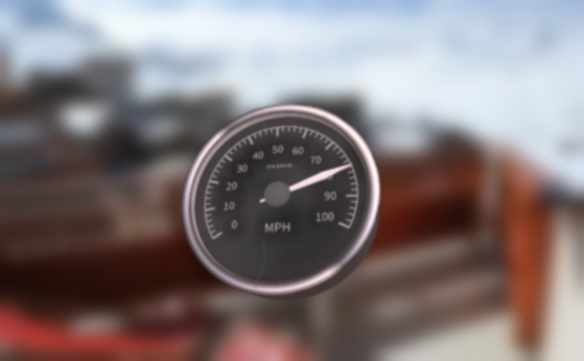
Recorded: 80 mph
